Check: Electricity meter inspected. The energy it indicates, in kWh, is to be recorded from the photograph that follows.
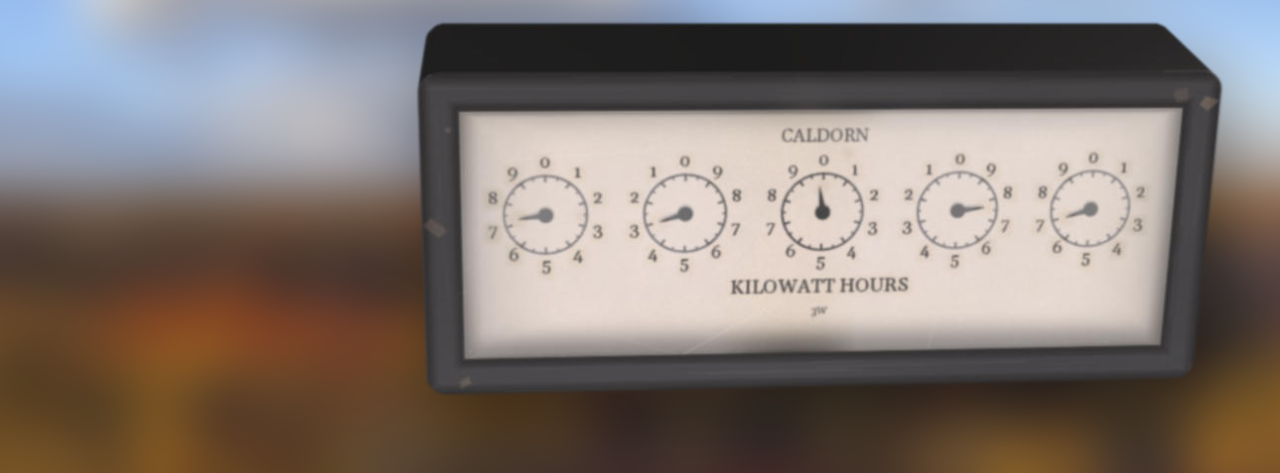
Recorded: 72977 kWh
